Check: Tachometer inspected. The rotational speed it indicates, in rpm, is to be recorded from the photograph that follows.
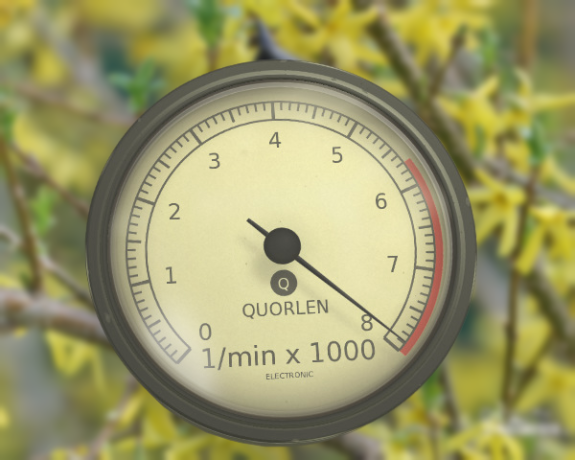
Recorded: 7900 rpm
